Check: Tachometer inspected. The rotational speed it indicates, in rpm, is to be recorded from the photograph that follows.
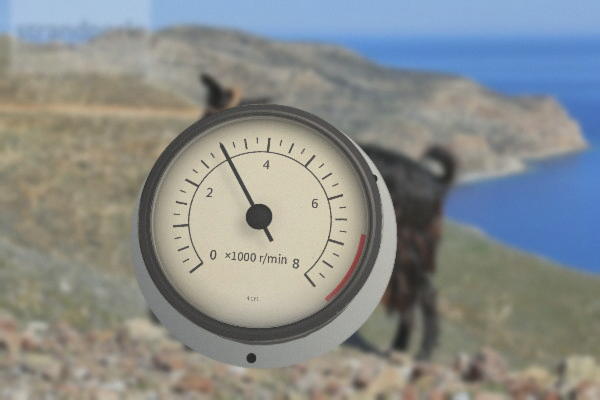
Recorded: 3000 rpm
